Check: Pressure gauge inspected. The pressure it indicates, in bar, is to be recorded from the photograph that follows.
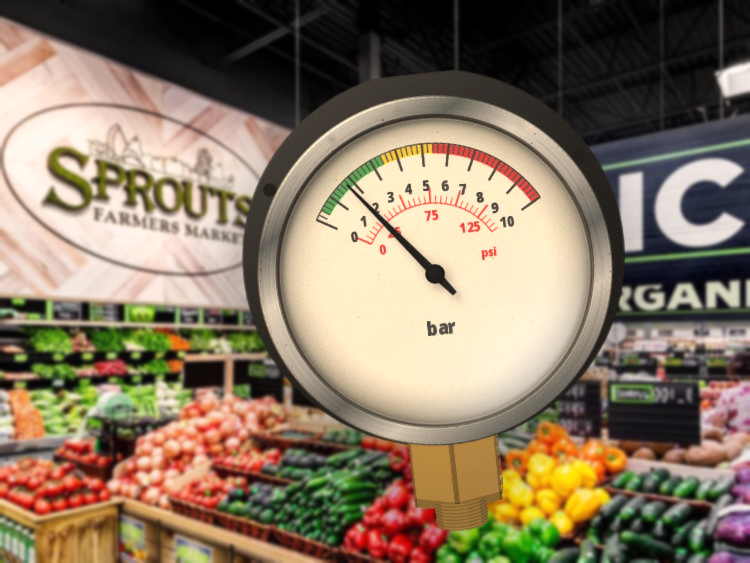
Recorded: 1.8 bar
